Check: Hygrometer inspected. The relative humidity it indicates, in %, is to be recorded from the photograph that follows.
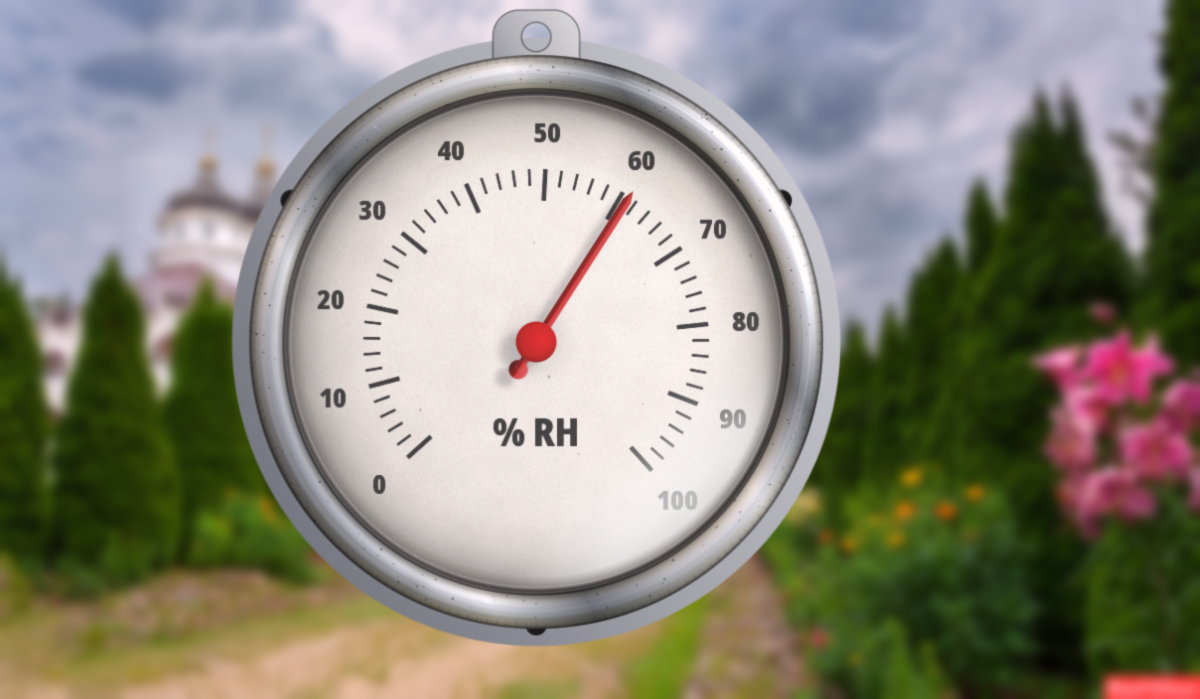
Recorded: 61 %
